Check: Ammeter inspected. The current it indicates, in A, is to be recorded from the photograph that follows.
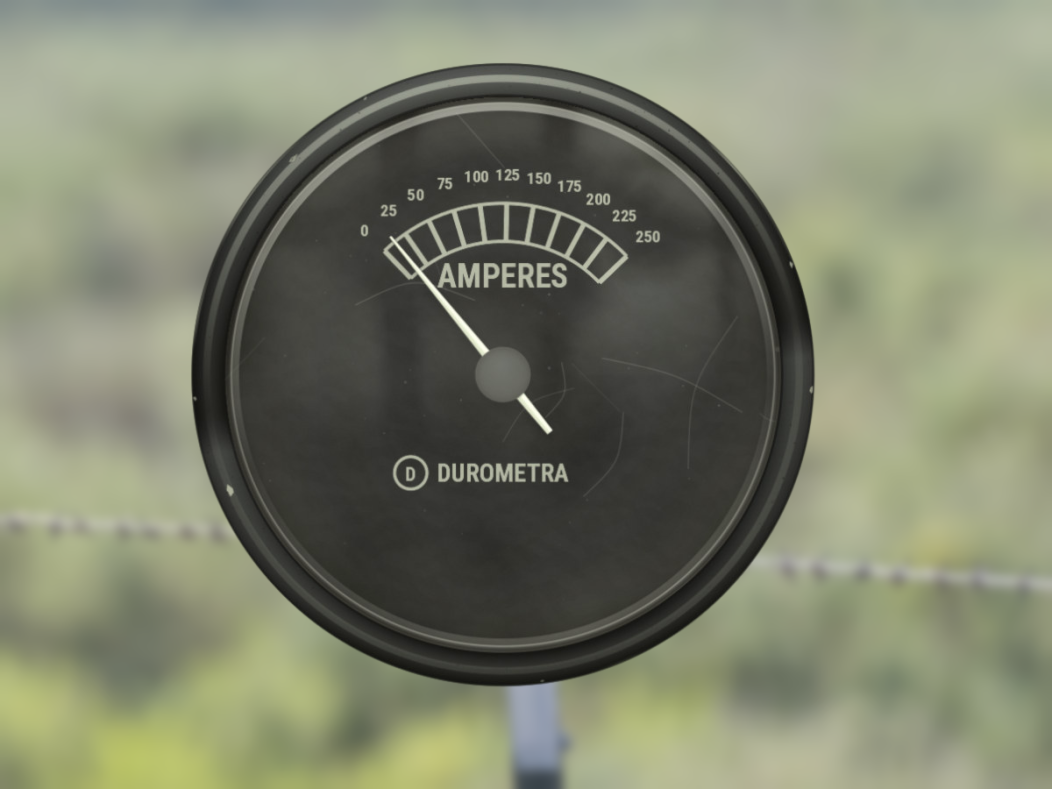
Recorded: 12.5 A
